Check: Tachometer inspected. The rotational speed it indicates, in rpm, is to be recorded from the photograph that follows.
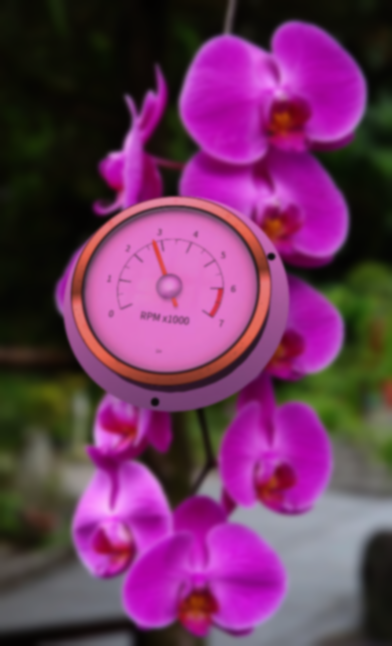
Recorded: 2750 rpm
